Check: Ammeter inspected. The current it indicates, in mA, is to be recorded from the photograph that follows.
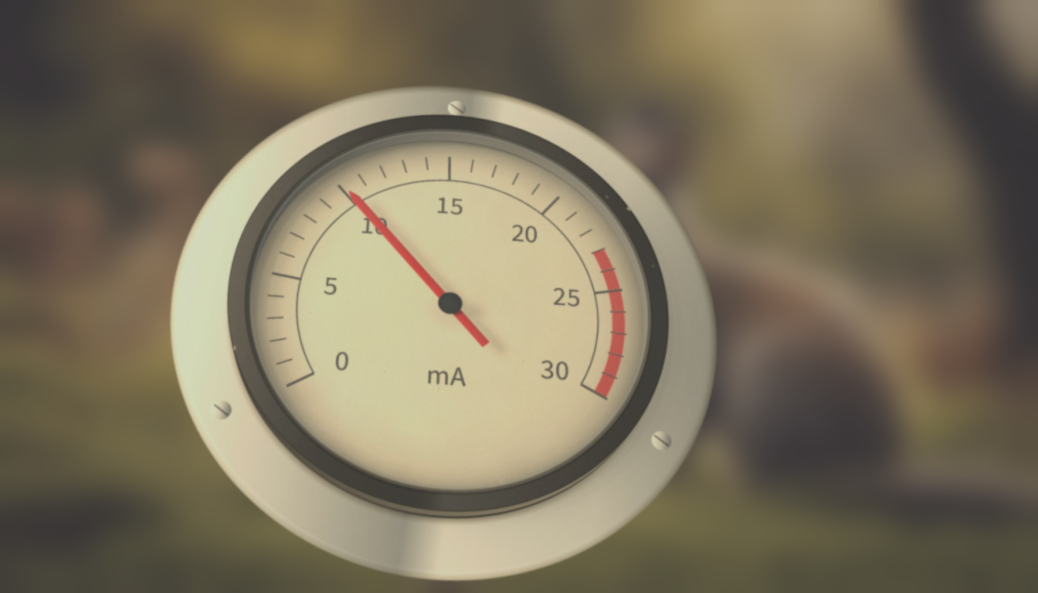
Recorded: 10 mA
